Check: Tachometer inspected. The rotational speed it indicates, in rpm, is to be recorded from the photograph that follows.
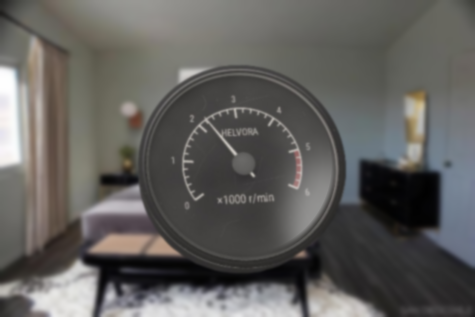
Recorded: 2200 rpm
